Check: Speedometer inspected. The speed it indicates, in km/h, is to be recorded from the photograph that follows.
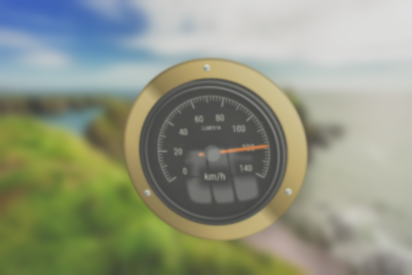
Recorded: 120 km/h
